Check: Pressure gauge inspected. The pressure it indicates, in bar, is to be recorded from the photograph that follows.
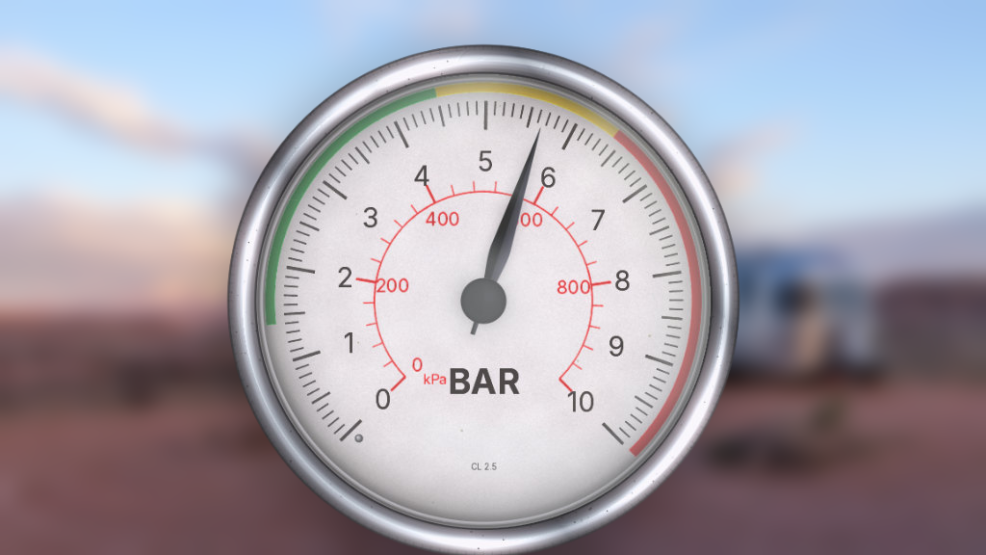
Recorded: 5.65 bar
